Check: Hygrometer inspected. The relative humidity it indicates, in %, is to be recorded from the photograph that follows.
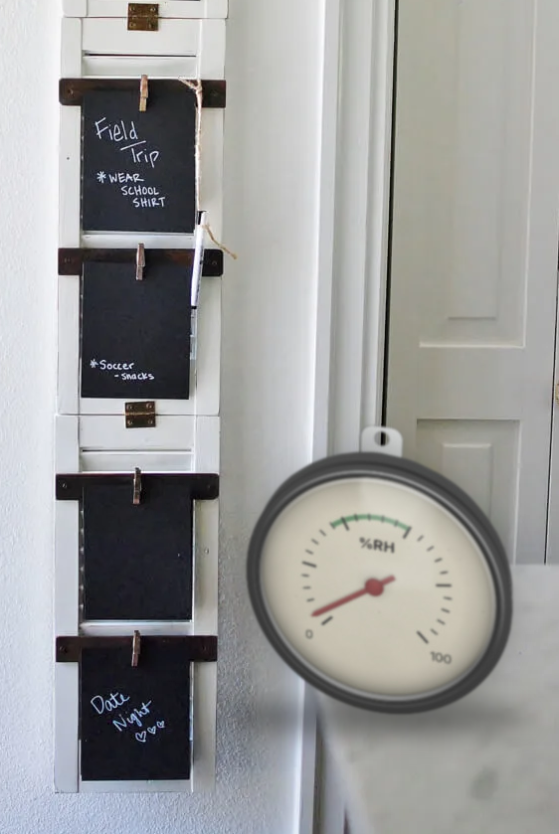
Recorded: 4 %
